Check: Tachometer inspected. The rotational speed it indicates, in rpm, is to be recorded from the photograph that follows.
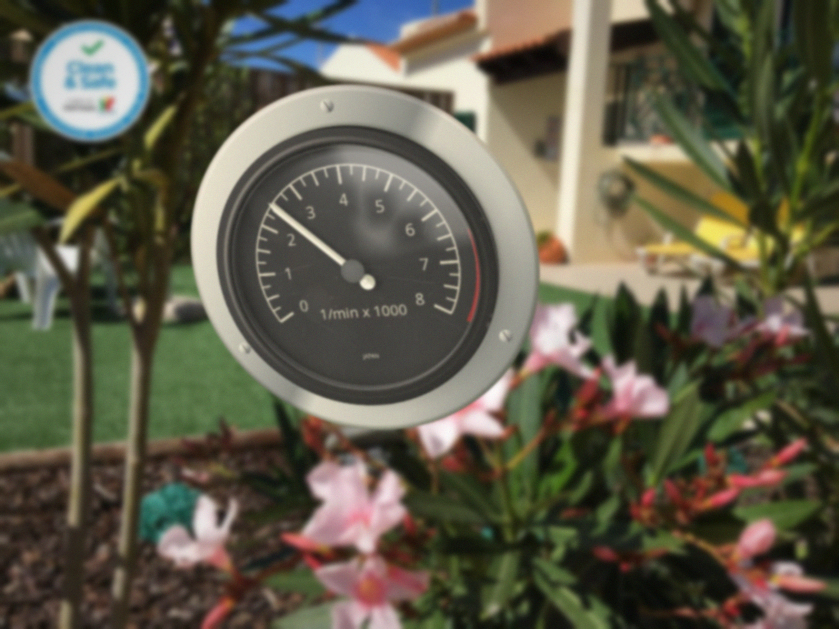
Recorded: 2500 rpm
